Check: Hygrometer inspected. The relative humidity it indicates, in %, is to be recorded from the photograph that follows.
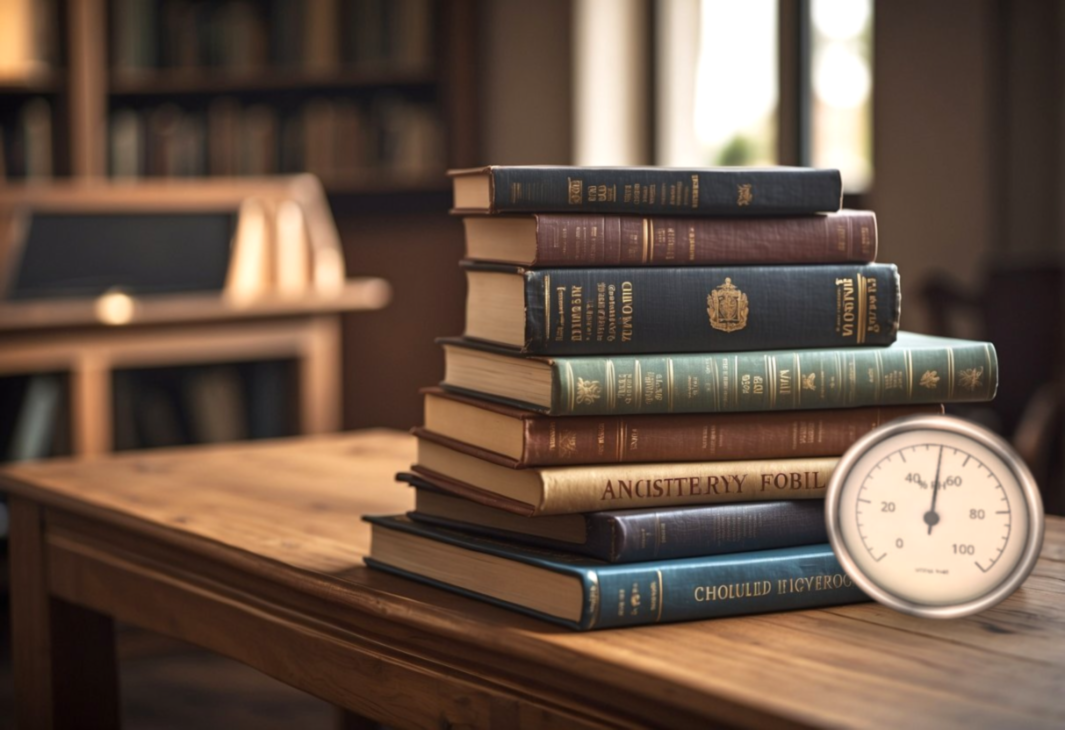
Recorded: 52 %
